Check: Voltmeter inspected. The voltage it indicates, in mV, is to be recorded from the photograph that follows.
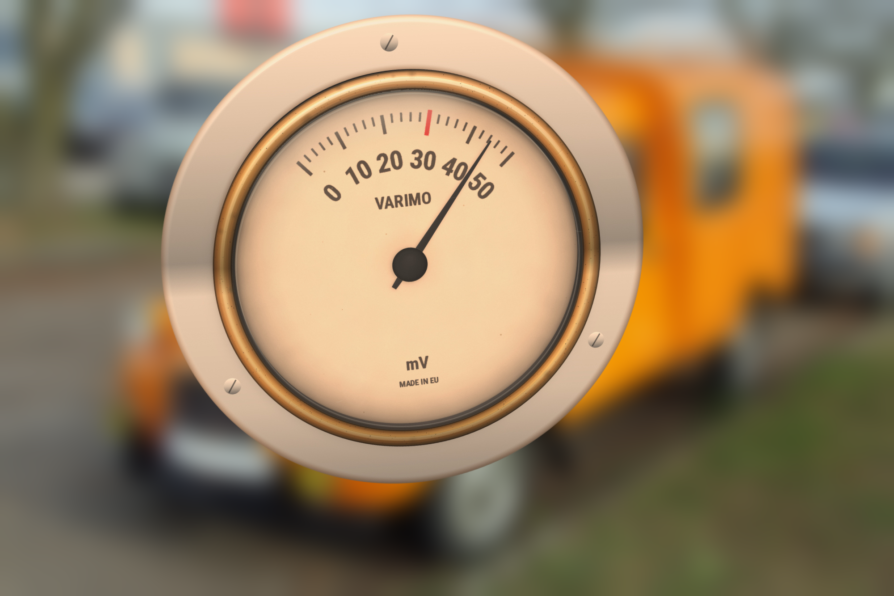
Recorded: 44 mV
